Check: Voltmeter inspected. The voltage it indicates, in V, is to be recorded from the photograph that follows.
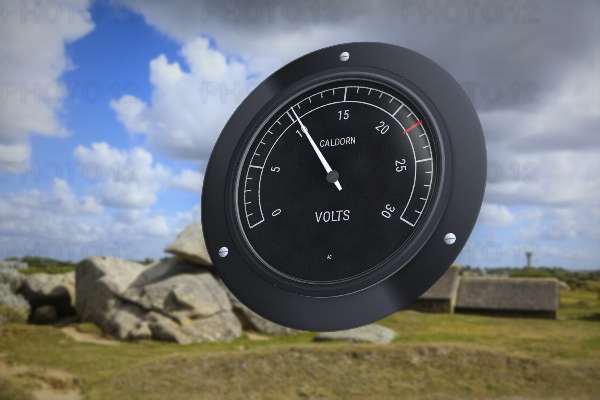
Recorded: 10.5 V
